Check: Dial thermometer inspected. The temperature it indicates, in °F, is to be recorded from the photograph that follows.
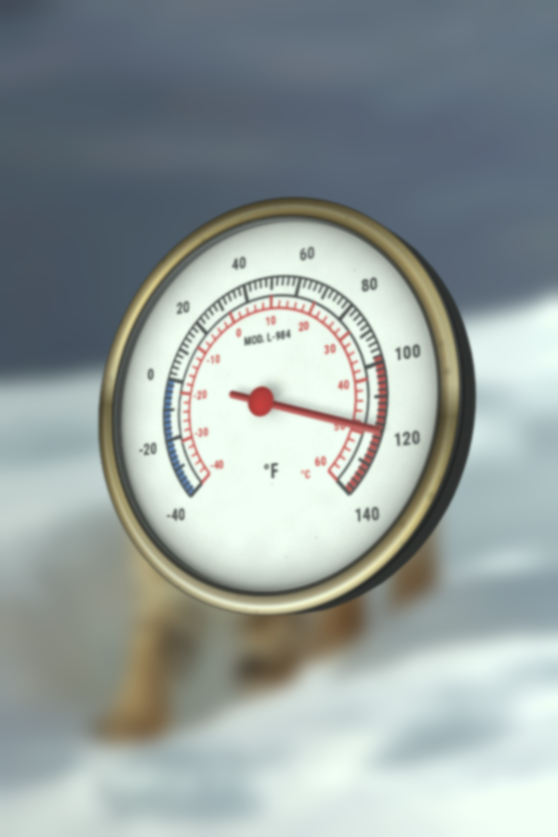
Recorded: 120 °F
